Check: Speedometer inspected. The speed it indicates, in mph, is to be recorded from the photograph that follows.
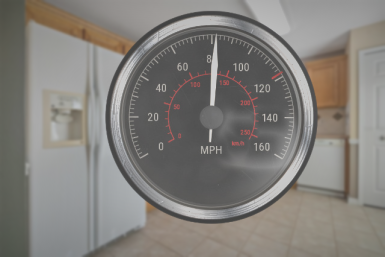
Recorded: 82 mph
